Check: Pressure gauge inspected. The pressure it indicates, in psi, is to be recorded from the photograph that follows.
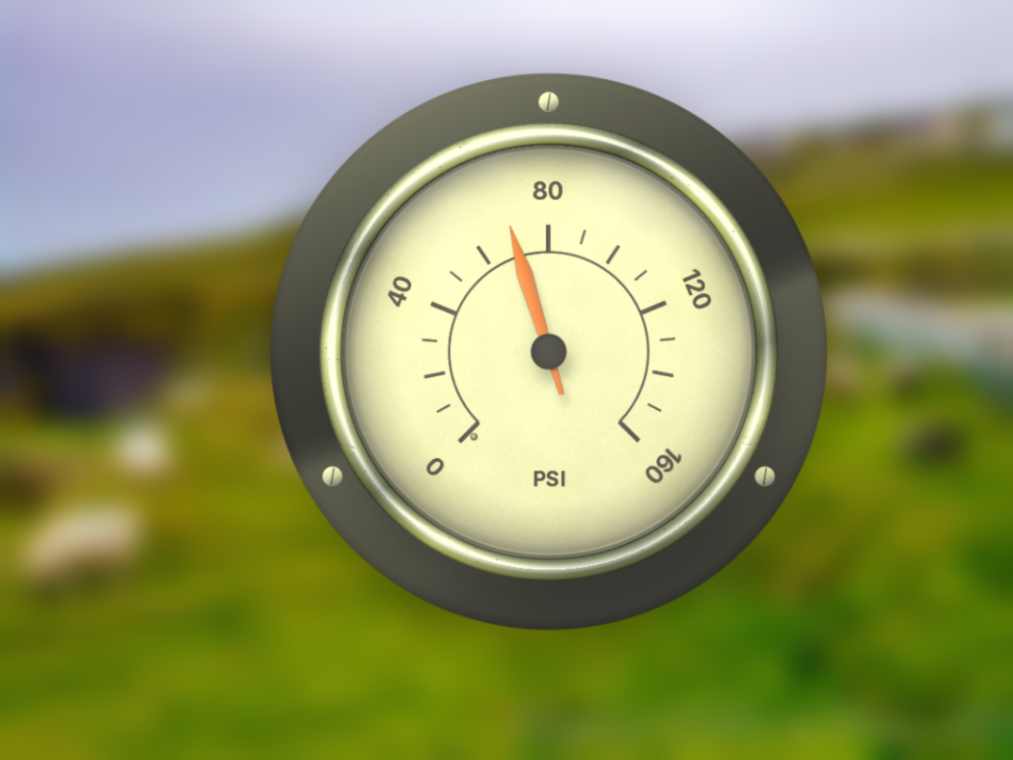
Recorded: 70 psi
